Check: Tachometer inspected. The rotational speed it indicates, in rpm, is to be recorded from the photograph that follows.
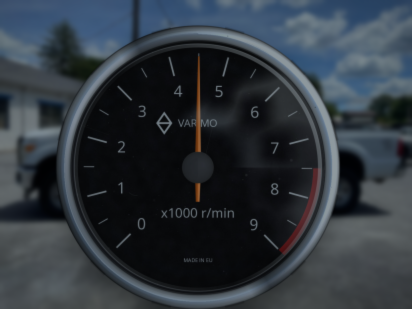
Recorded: 4500 rpm
